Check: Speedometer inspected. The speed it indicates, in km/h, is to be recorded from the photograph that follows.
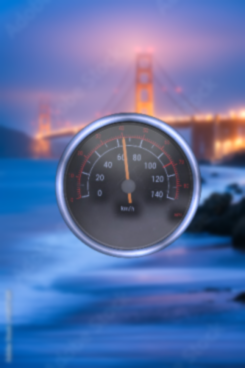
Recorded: 65 km/h
